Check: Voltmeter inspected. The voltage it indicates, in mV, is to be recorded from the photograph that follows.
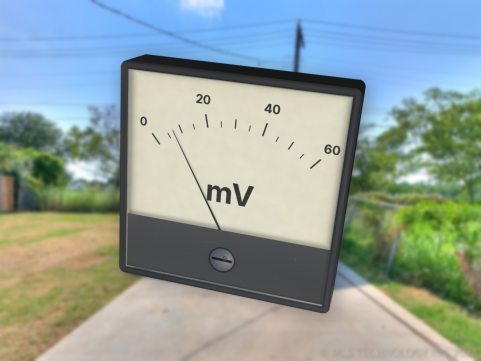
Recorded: 7.5 mV
